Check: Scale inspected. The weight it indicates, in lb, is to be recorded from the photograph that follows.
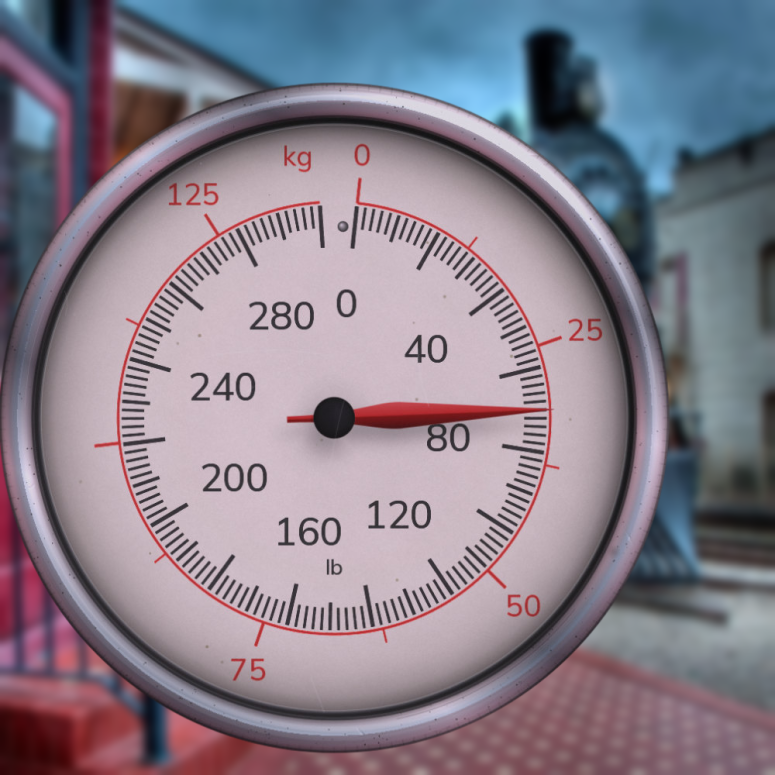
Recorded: 70 lb
